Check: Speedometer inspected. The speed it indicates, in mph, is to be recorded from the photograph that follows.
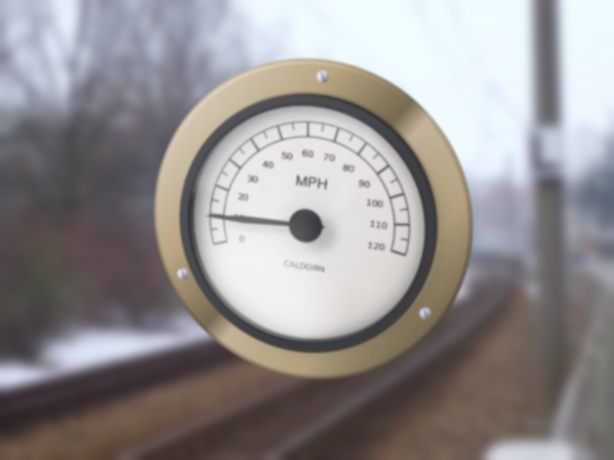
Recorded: 10 mph
